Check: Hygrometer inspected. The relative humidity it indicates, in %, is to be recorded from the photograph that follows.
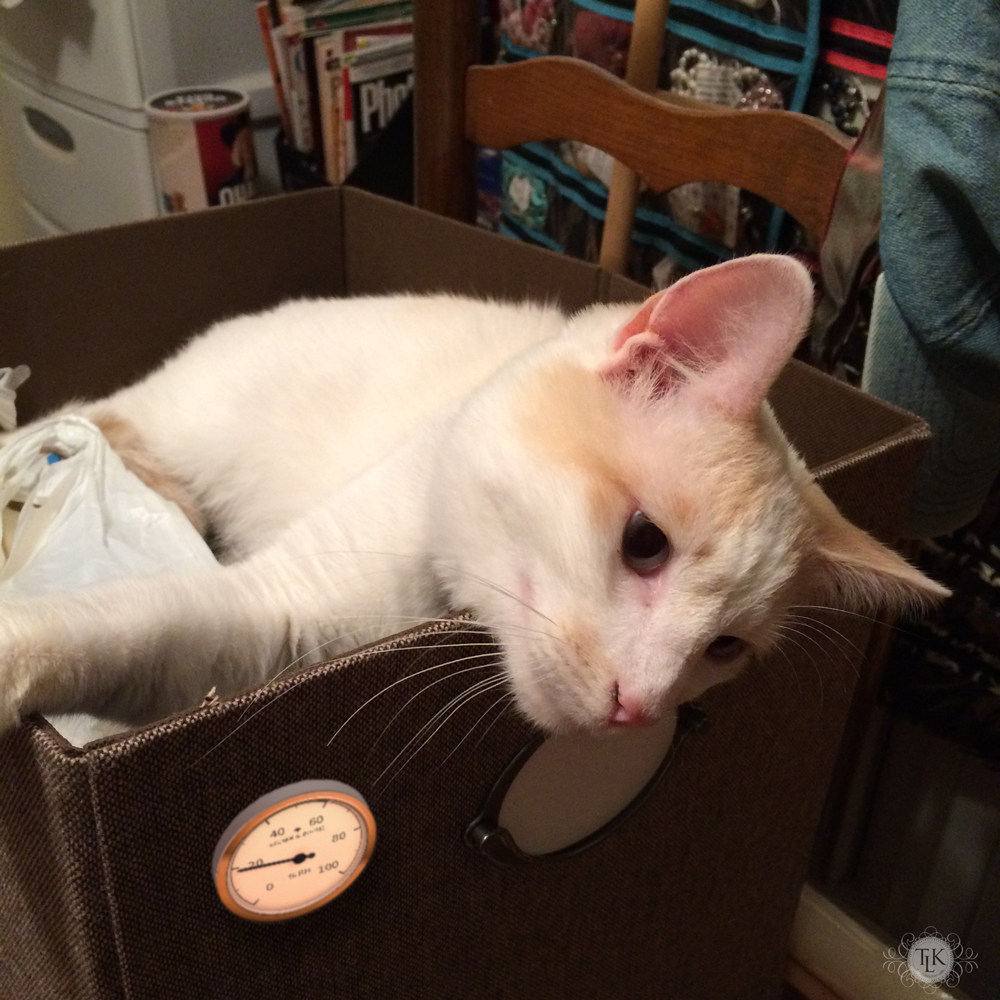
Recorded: 20 %
